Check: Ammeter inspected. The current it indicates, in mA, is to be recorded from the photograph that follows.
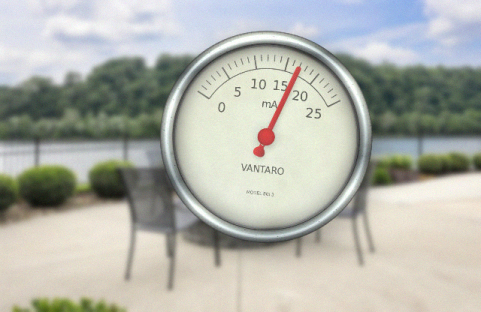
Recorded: 17 mA
